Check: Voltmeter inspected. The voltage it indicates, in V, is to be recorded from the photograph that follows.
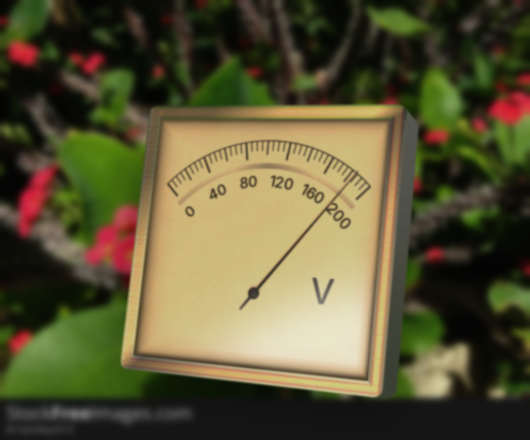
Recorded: 185 V
